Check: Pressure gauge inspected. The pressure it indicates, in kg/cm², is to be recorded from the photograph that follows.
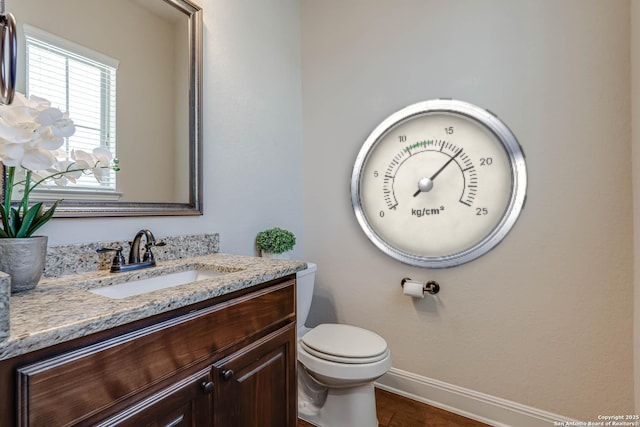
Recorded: 17.5 kg/cm²
